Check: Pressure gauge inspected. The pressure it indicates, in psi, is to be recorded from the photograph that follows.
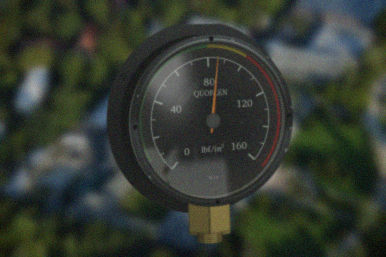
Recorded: 85 psi
